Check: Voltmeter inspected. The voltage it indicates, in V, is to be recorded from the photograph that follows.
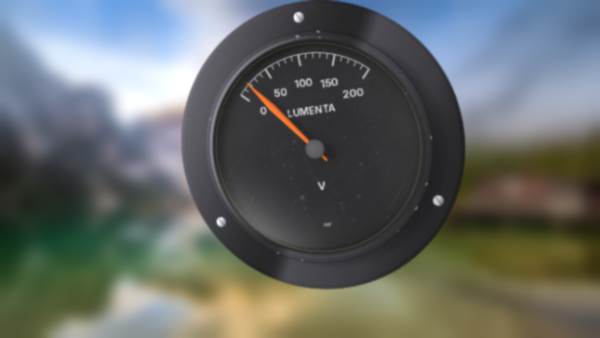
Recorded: 20 V
